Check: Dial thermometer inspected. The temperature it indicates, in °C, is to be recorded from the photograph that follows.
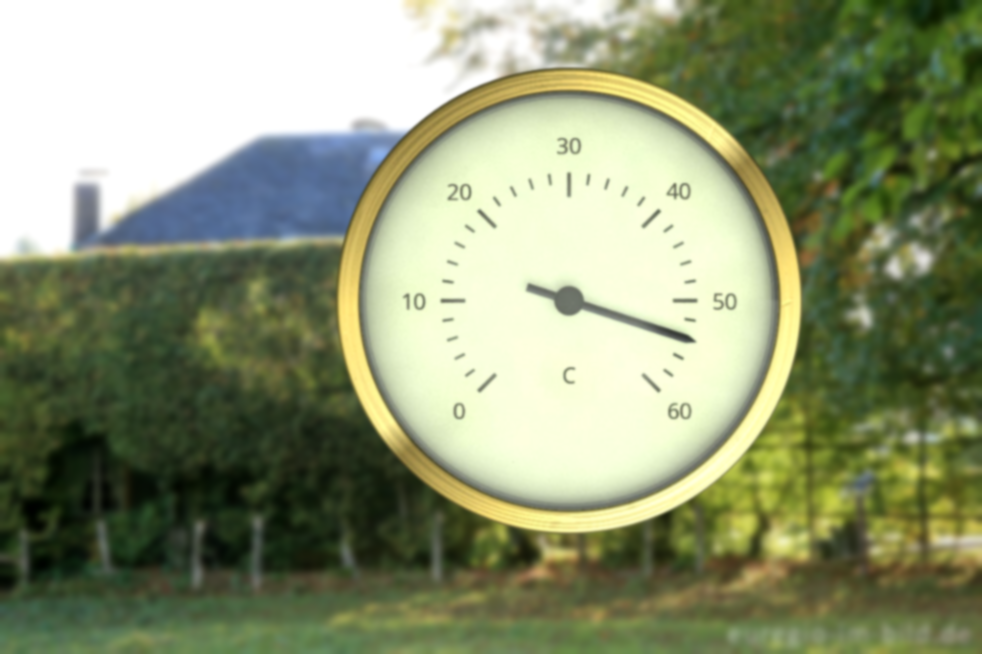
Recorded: 54 °C
